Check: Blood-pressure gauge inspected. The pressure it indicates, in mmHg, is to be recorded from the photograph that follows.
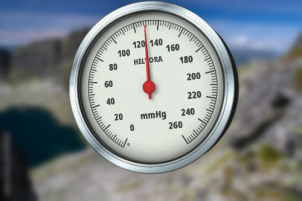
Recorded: 130 mmHg
